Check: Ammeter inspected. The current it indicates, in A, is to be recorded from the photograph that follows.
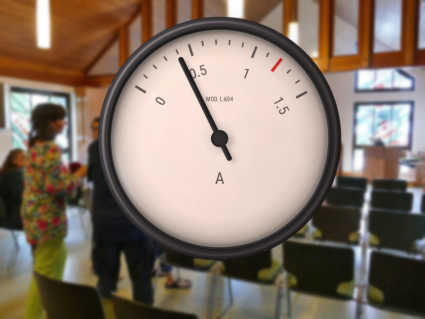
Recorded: 0.4 A
